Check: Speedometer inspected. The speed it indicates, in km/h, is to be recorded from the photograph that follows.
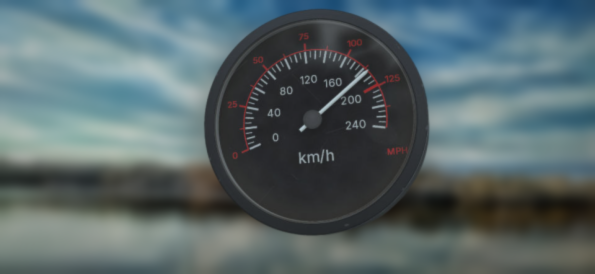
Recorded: 185 km/h
